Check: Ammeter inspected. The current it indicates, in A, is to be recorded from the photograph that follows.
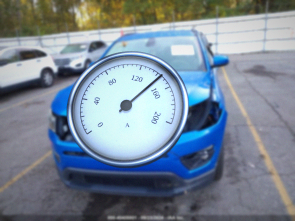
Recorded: 145 A
